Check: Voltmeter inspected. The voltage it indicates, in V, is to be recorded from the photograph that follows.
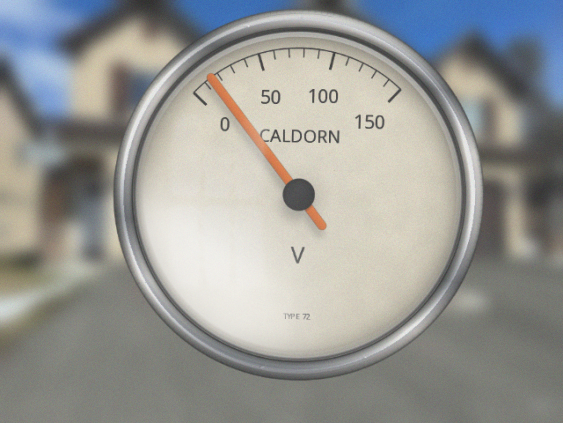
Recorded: 15 V
